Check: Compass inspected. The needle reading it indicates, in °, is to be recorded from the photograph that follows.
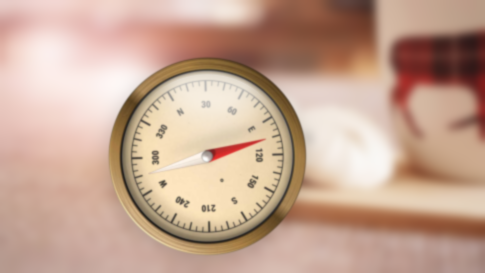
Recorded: 105 °
